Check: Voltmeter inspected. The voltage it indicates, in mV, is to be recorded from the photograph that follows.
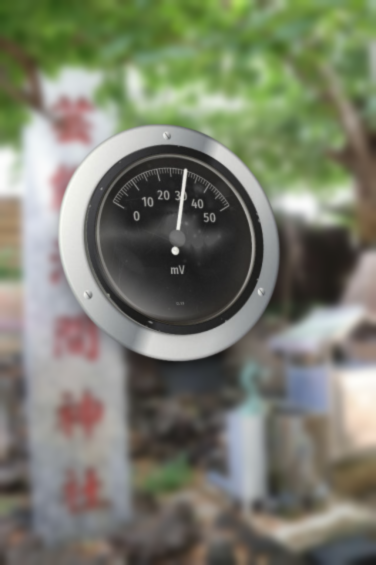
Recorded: 30 mV
